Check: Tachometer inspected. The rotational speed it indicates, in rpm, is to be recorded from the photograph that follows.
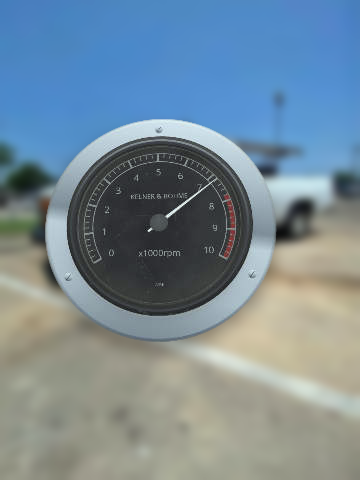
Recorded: 7200 rpm
